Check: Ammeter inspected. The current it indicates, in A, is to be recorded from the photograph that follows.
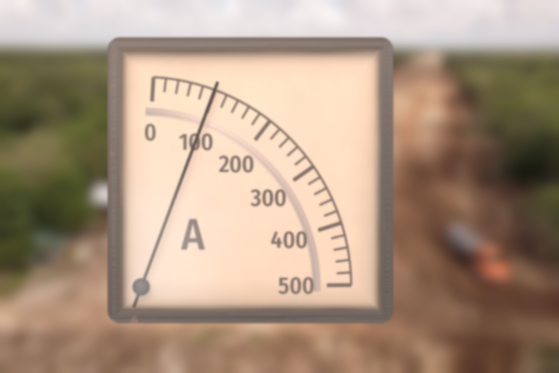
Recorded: 100 A
